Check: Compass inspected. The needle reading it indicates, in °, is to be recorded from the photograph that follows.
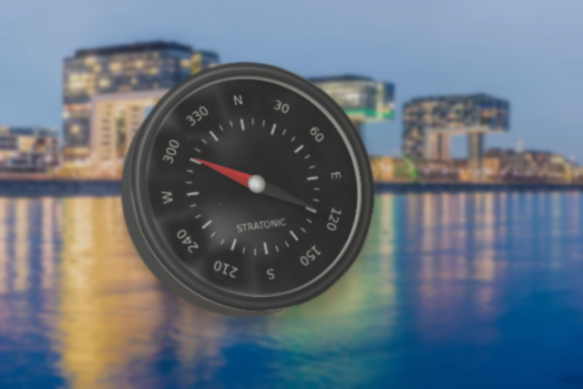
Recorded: 300 °
